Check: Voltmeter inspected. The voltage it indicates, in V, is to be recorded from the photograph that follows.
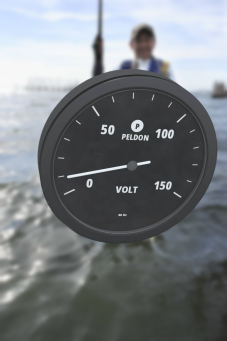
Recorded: 10 V
